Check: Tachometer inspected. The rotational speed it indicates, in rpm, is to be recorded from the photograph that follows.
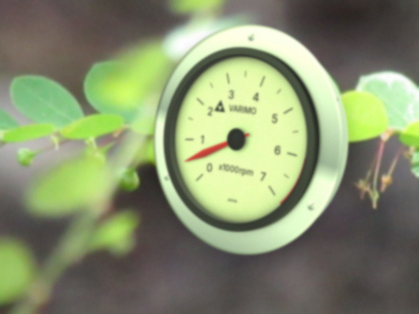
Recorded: 500 rpm
